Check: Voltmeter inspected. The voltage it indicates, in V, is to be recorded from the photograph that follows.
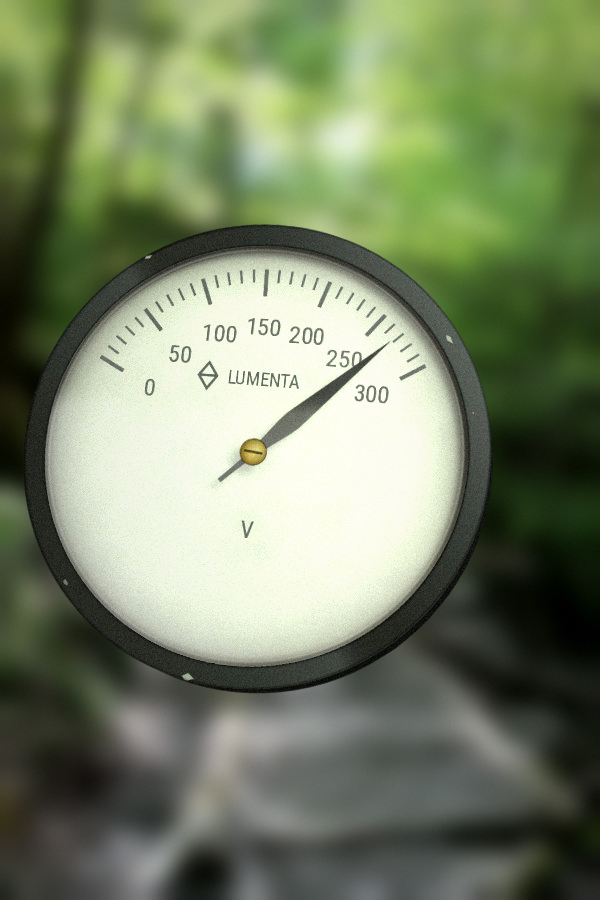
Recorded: 270 V
